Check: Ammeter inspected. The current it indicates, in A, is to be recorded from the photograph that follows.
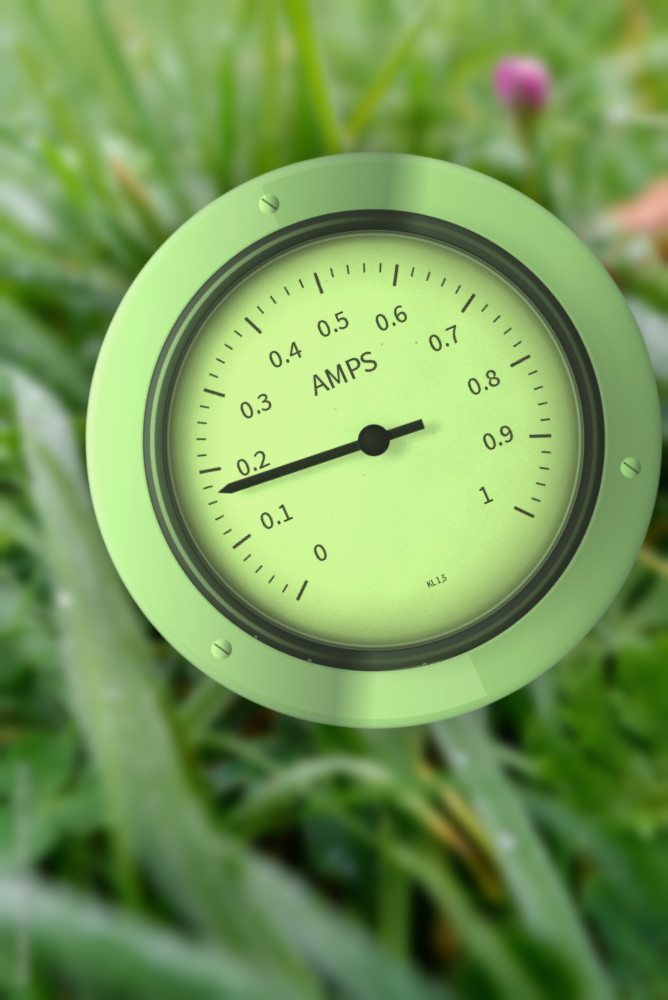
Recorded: 0.17 A
